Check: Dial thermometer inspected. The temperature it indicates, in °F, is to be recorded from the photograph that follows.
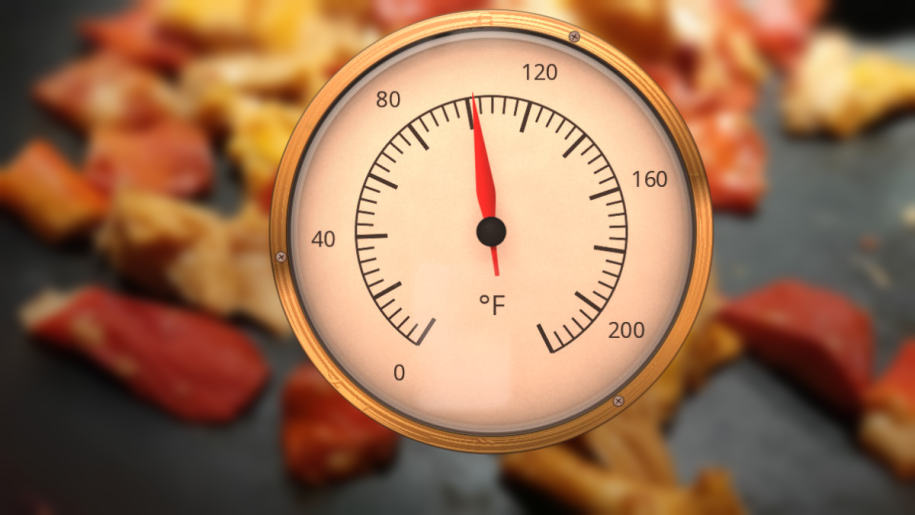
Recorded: 102 °F
